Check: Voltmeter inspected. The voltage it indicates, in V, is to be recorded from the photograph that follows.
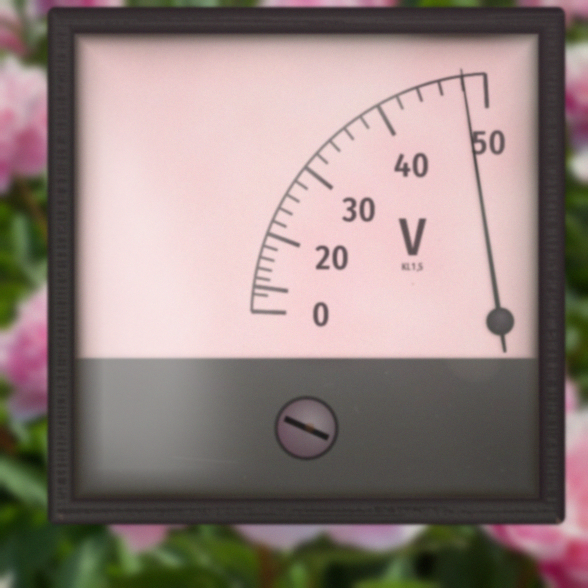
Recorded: 48 V
